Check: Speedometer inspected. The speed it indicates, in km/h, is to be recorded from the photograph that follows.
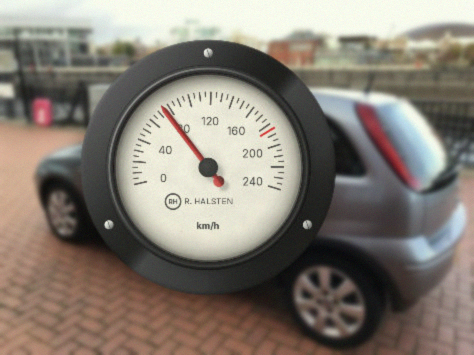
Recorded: 75 km/h
